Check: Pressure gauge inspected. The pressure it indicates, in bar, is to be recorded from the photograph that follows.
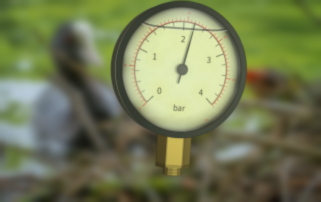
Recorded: 2.2 bar
